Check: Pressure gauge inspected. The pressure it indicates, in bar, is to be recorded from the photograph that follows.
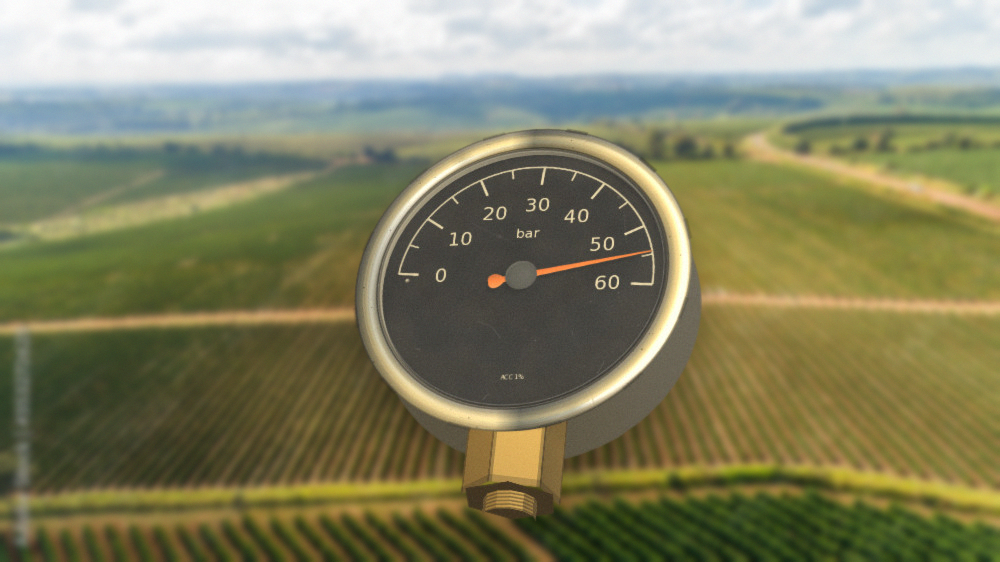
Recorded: 55 bar
